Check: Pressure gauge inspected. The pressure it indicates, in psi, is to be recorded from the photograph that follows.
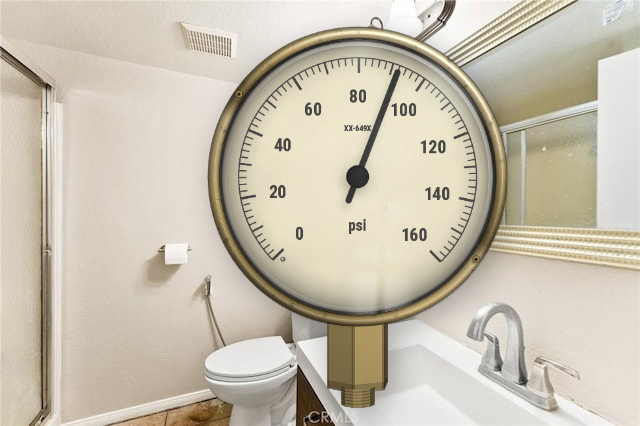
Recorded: 92 psi
